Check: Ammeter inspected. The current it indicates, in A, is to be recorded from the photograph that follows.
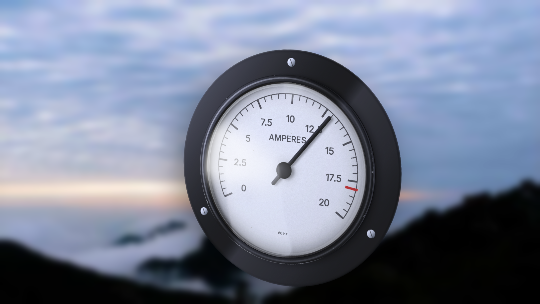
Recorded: 13 A
